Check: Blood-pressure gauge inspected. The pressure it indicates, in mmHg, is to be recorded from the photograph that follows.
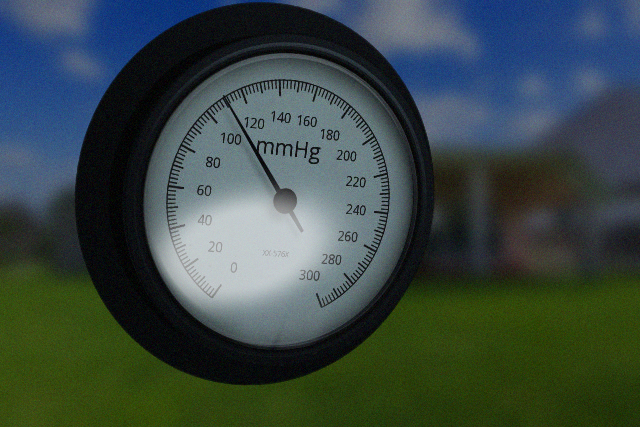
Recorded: 110 mmHg
